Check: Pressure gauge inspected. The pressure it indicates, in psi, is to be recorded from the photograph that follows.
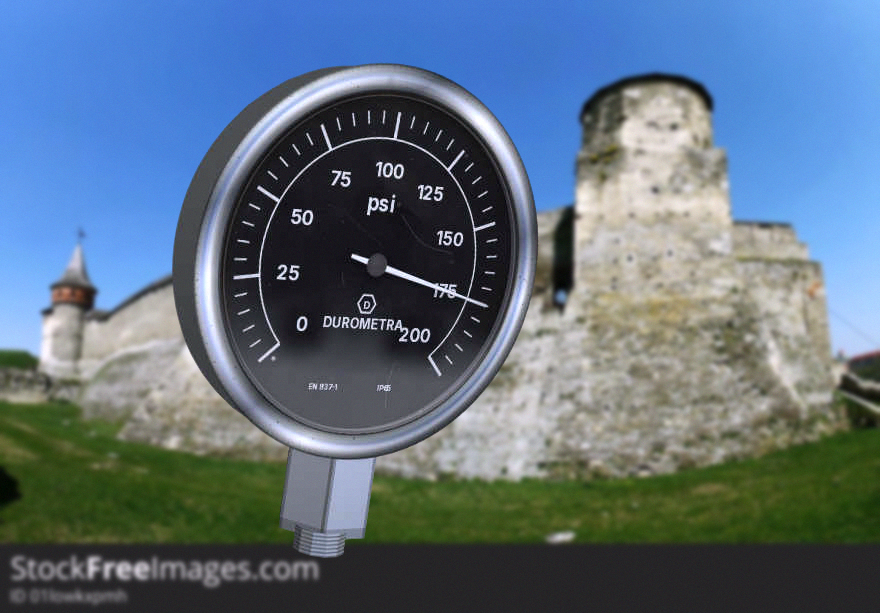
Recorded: 175 psi
